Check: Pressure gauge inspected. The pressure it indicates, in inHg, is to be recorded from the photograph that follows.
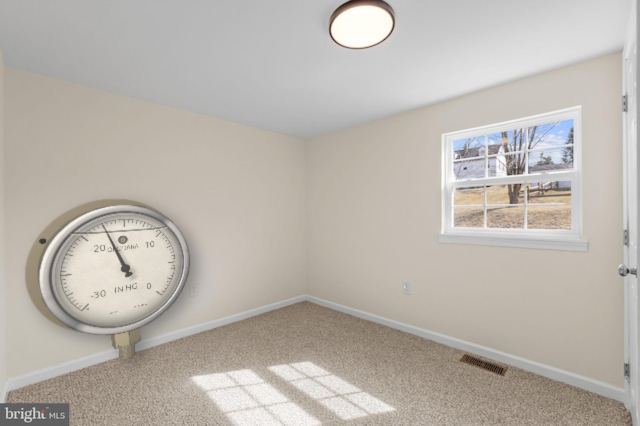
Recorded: -17.5 inHg
